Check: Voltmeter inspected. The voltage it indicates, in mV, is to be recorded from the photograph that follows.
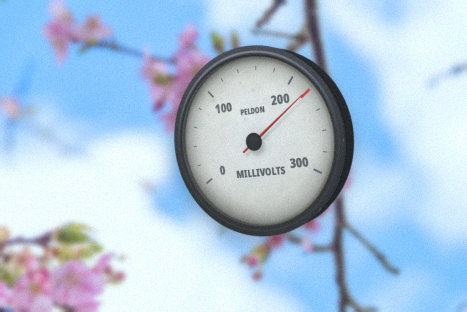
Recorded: 220 mV
